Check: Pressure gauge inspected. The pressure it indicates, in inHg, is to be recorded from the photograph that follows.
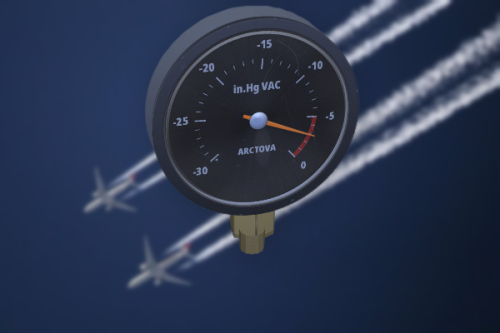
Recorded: -3 inHg
